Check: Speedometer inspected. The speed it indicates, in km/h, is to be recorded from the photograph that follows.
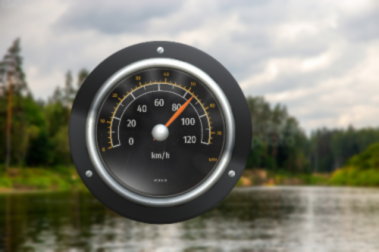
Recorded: 85 km/h
